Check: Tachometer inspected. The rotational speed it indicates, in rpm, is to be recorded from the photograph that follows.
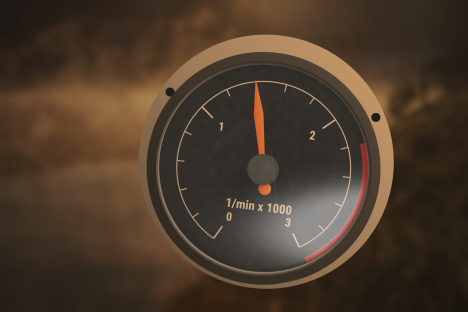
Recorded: 1400 rpm
